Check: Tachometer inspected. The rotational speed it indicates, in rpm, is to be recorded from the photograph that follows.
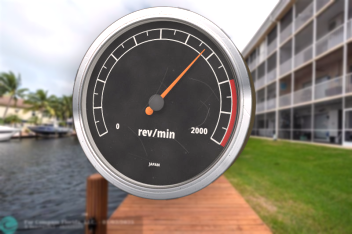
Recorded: 1350 rpm
